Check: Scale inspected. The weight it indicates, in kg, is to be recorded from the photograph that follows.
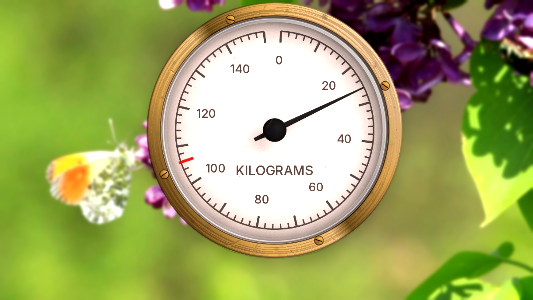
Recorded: 26 kg
